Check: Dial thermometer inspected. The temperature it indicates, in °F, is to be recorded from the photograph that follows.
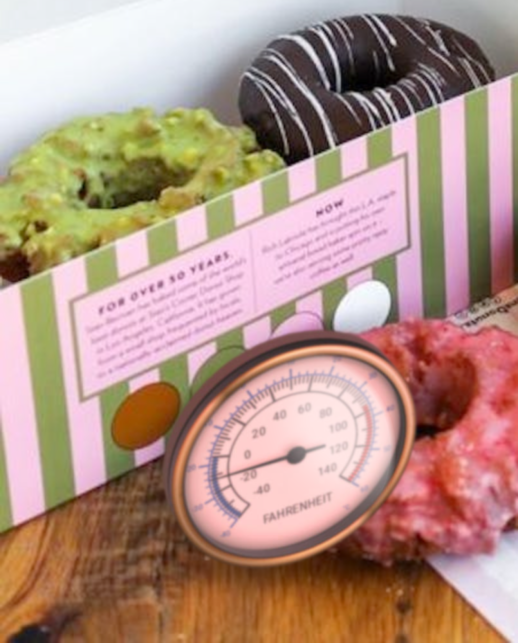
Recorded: -10 °F
